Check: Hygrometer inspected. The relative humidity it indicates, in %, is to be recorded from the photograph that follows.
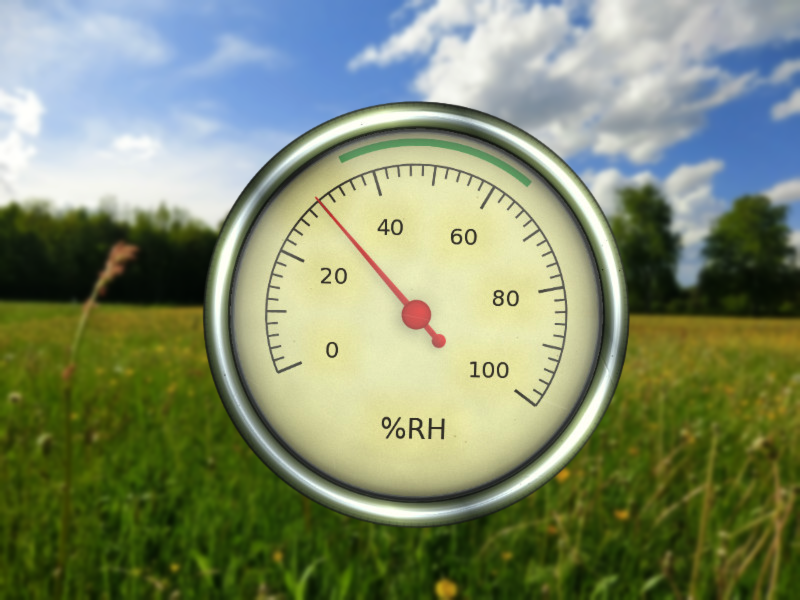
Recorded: 30 %
